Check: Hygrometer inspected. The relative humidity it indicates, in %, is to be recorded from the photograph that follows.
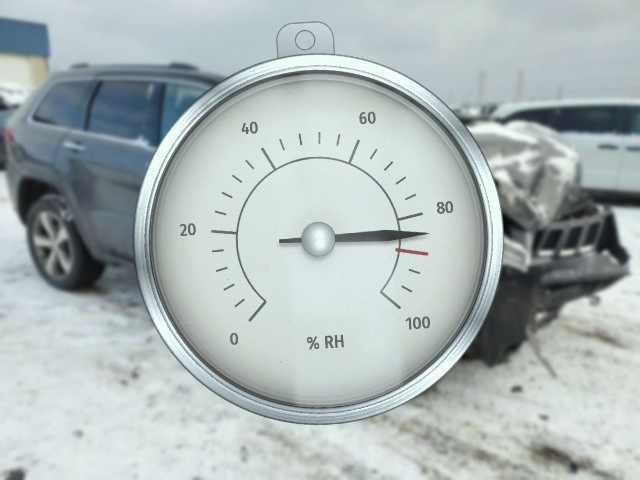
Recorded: 84 %
